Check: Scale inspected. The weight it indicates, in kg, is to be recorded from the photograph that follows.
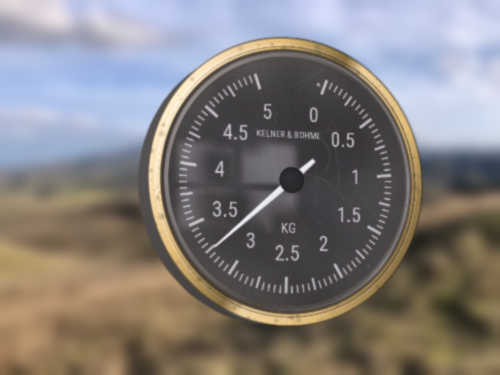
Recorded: 3.25 kg
